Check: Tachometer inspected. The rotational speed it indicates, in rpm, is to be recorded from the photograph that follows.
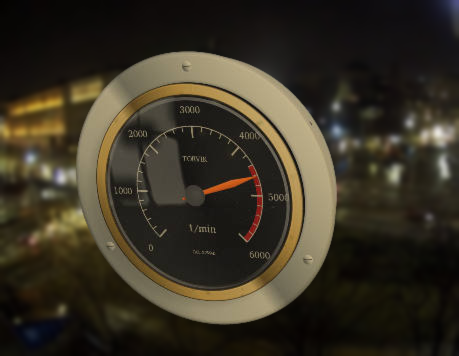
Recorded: 4600 rpm
